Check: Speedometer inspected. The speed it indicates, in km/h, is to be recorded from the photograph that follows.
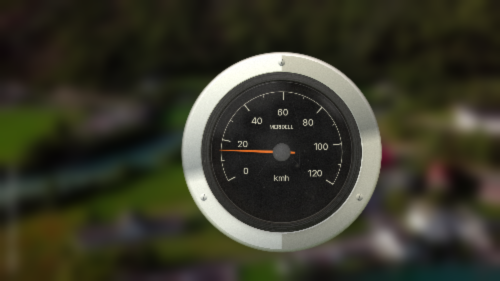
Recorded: 15 km/h
